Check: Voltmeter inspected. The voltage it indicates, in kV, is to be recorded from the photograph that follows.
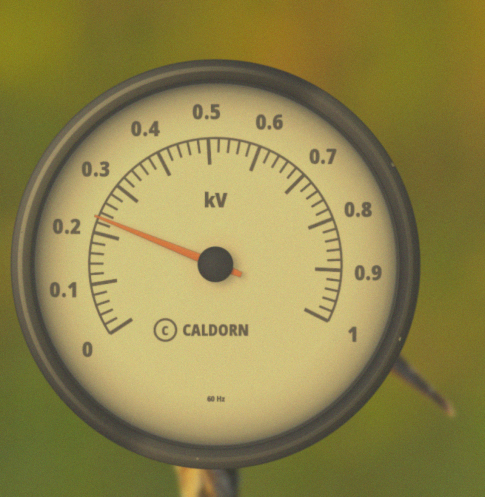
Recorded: 0.23 kV
